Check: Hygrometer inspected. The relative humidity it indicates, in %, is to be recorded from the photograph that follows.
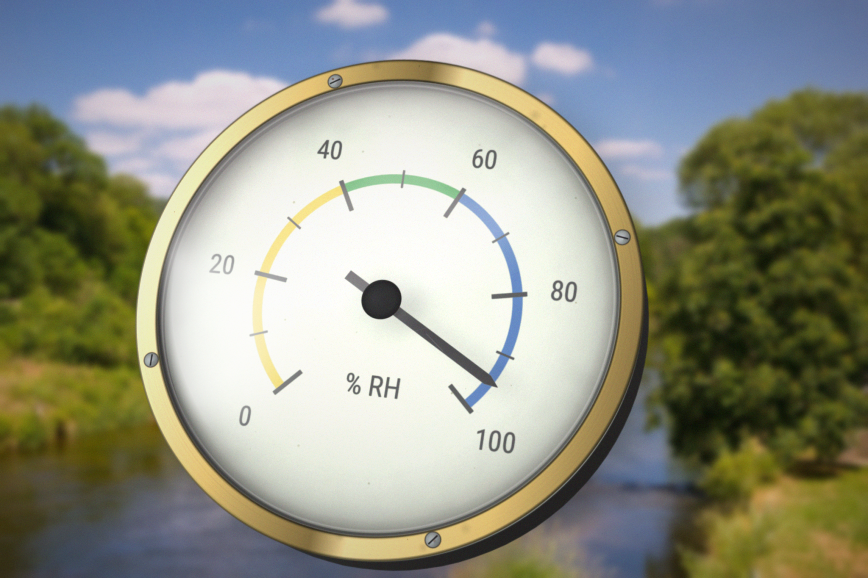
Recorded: 95 %
